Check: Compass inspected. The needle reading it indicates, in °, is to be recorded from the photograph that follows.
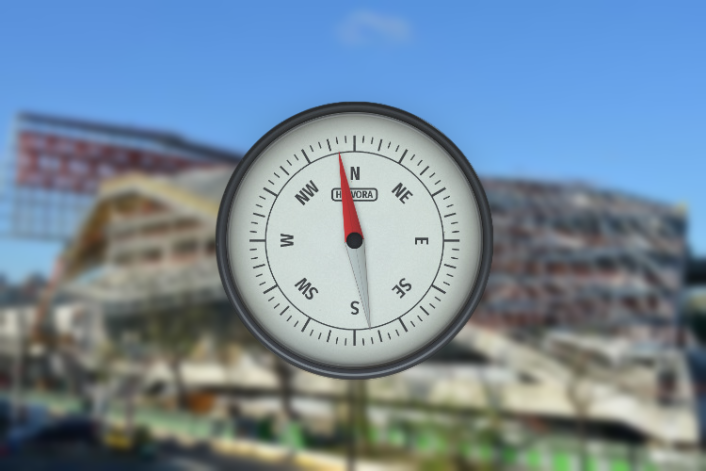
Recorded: 350 °
